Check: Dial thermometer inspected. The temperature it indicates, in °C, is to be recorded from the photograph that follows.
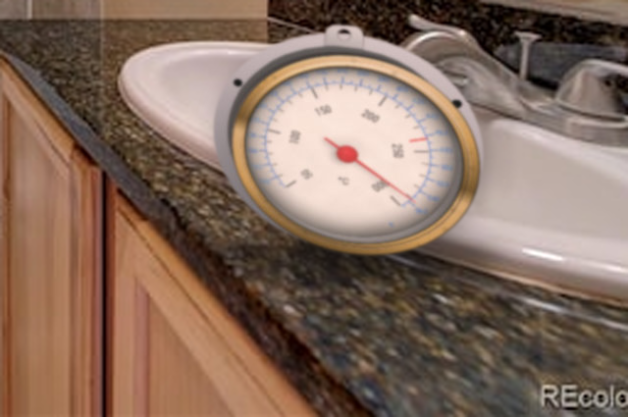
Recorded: 290 °C
